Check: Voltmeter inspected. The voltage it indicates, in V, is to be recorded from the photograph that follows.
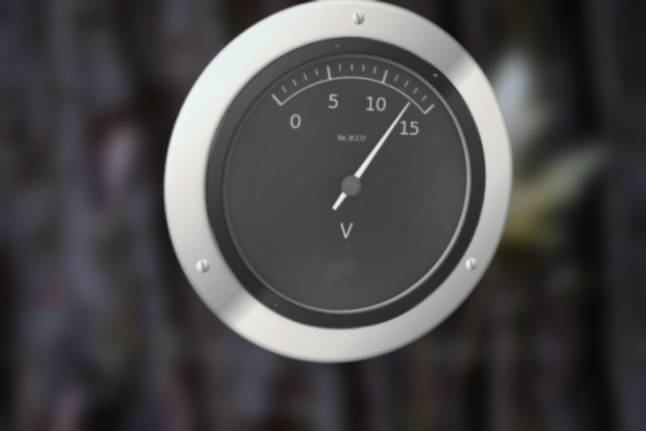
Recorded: 13 V
